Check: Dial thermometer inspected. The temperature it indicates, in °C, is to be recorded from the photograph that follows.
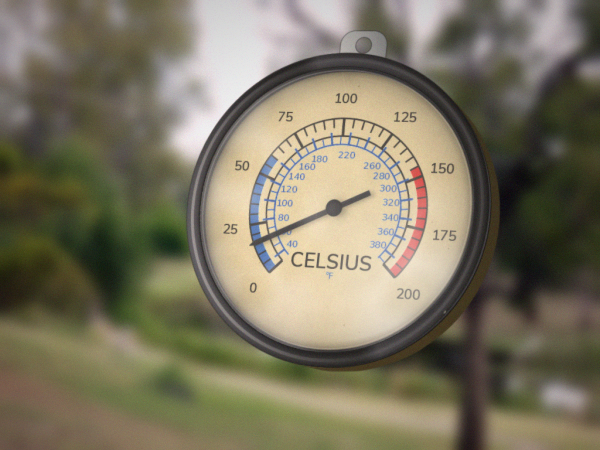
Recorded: 15 °C
